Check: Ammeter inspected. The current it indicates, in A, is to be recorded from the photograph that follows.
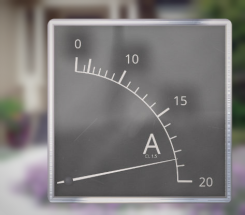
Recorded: 18.5 A
